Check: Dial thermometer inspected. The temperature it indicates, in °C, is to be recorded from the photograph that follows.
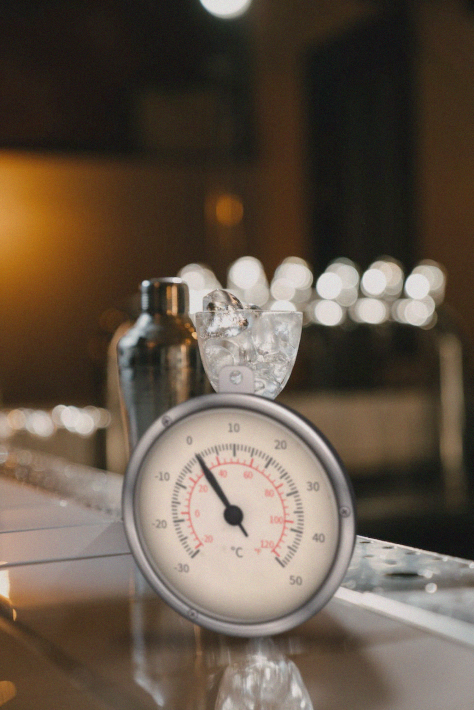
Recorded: 0 °C
